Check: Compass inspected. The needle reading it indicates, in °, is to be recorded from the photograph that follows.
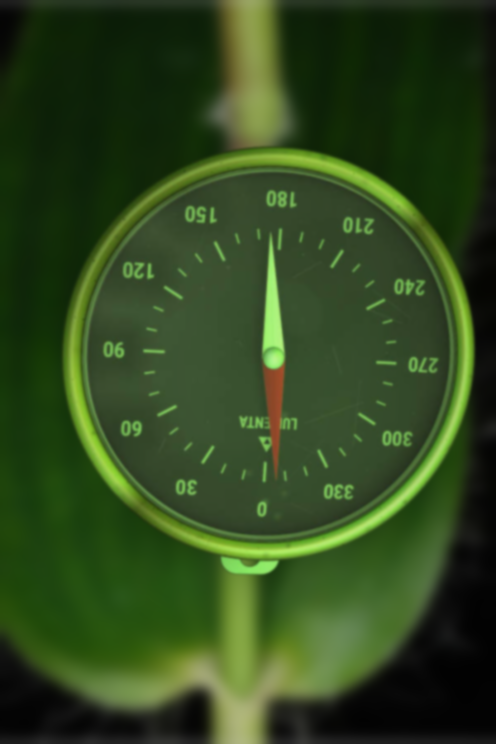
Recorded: 355 °
